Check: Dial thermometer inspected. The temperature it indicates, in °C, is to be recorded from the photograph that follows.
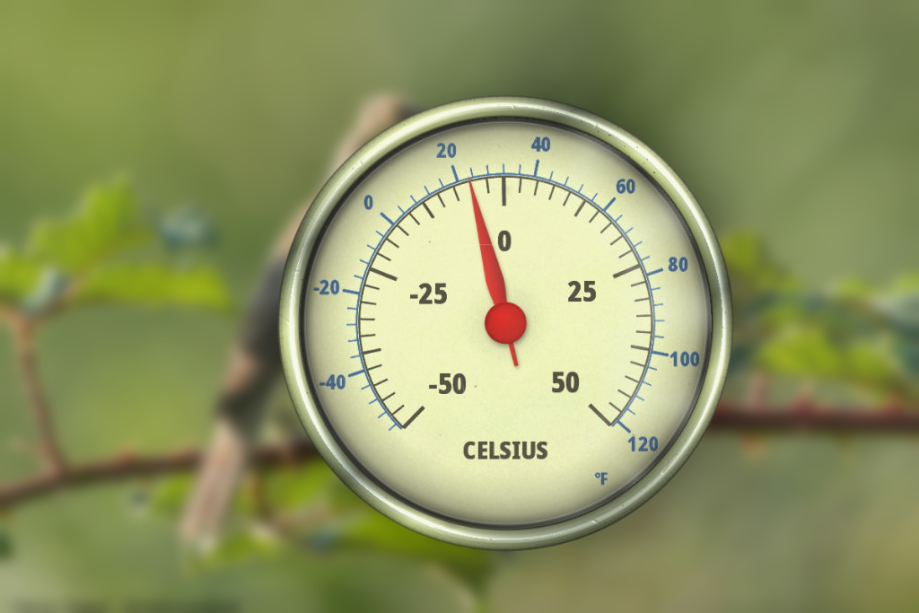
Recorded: -5 °C
